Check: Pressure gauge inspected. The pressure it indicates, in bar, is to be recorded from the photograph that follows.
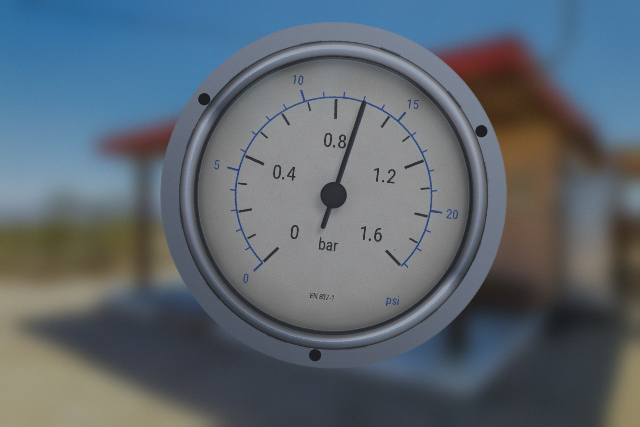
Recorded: 0.9 bar
